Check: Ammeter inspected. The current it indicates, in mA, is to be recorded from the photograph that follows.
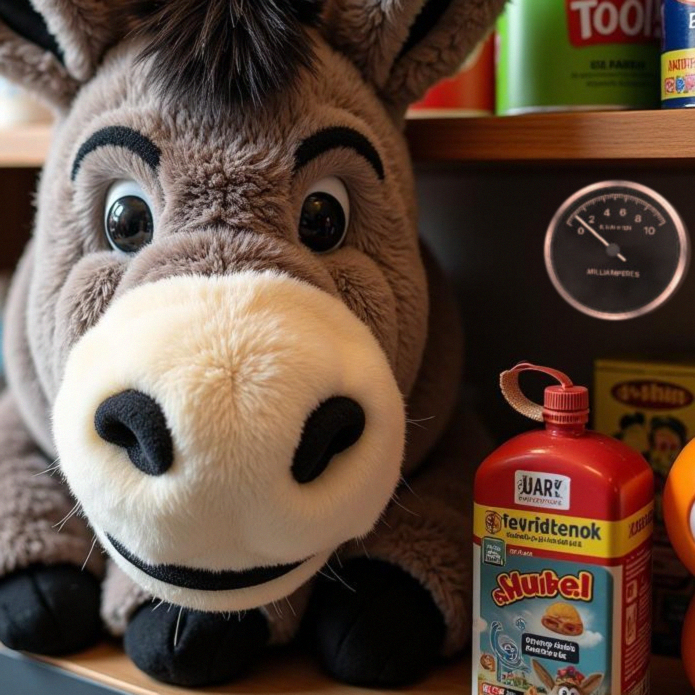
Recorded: 1 mA
